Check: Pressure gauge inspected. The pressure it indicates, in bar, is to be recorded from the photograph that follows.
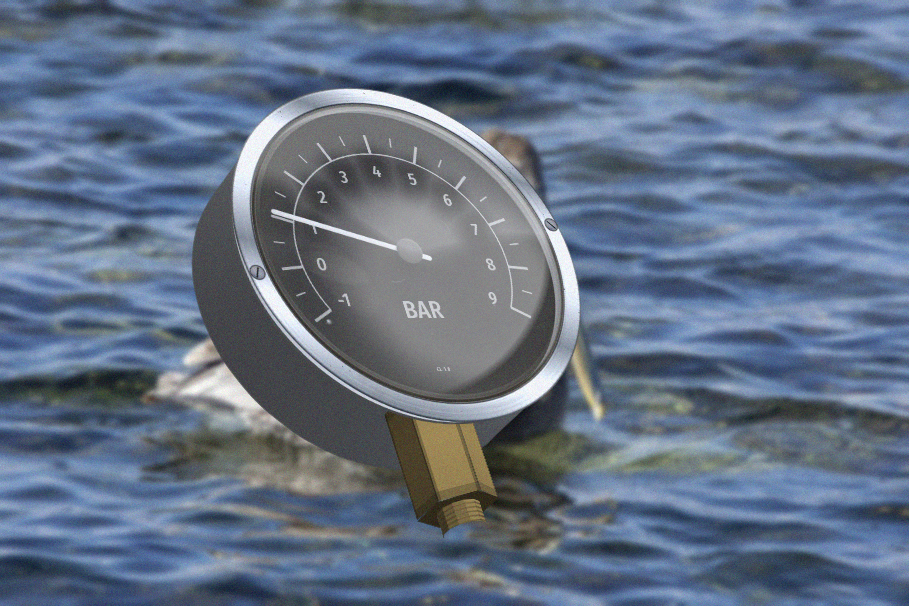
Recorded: 1 bar
